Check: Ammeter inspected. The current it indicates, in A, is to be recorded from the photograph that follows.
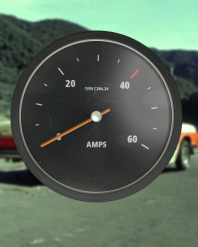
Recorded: 0 A
